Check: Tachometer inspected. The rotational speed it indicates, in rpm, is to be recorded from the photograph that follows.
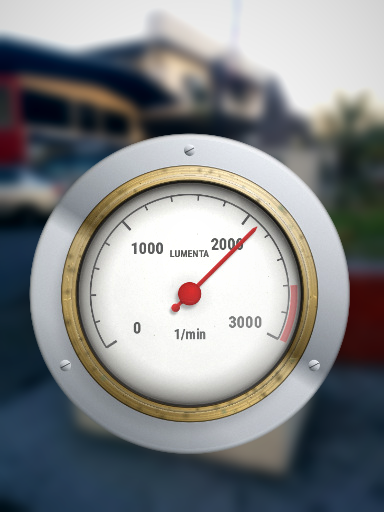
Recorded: 2100 rpm
